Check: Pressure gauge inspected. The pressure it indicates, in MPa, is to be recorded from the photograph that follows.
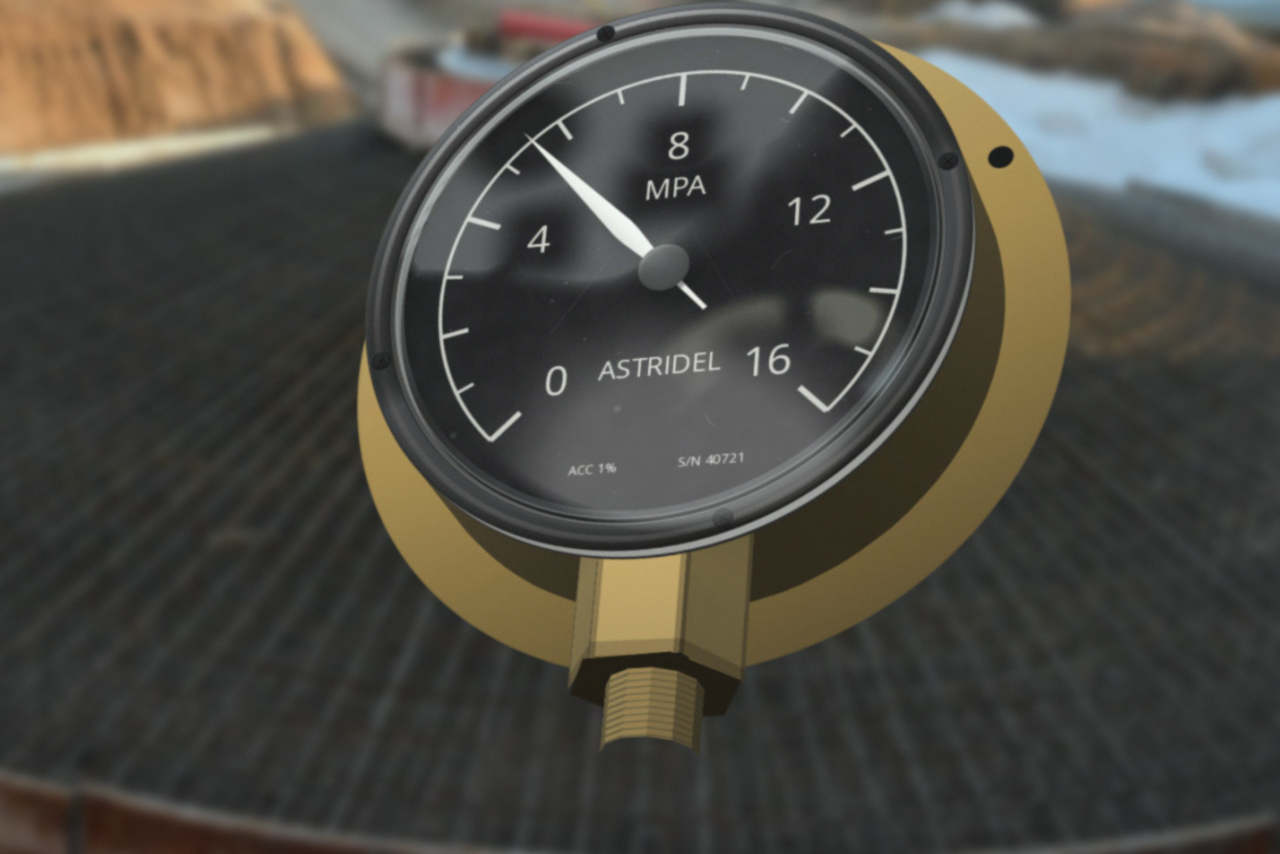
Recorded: 5.5 MPa
